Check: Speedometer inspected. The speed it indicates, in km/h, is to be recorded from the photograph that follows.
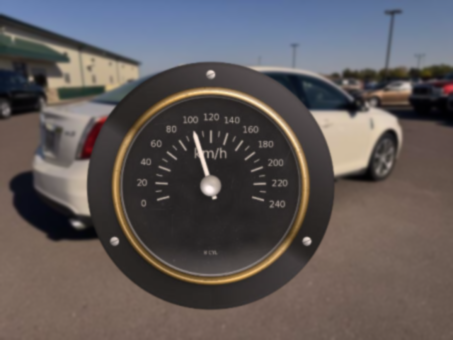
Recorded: 100 km/h
